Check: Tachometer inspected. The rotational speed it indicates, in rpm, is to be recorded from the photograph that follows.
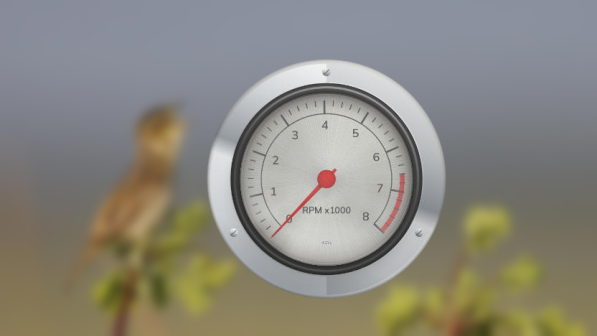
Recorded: 0 rpm
